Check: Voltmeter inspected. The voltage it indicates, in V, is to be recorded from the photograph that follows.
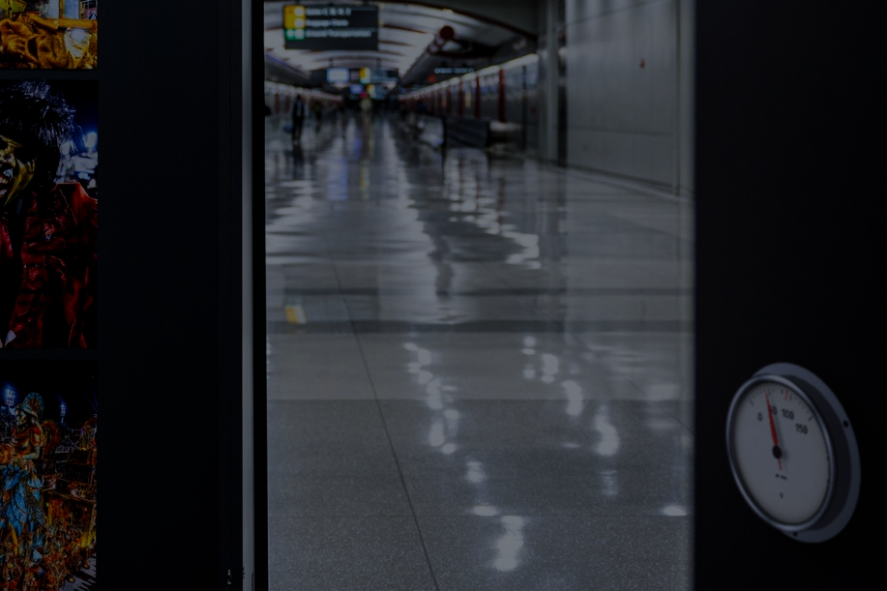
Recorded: 50 V
